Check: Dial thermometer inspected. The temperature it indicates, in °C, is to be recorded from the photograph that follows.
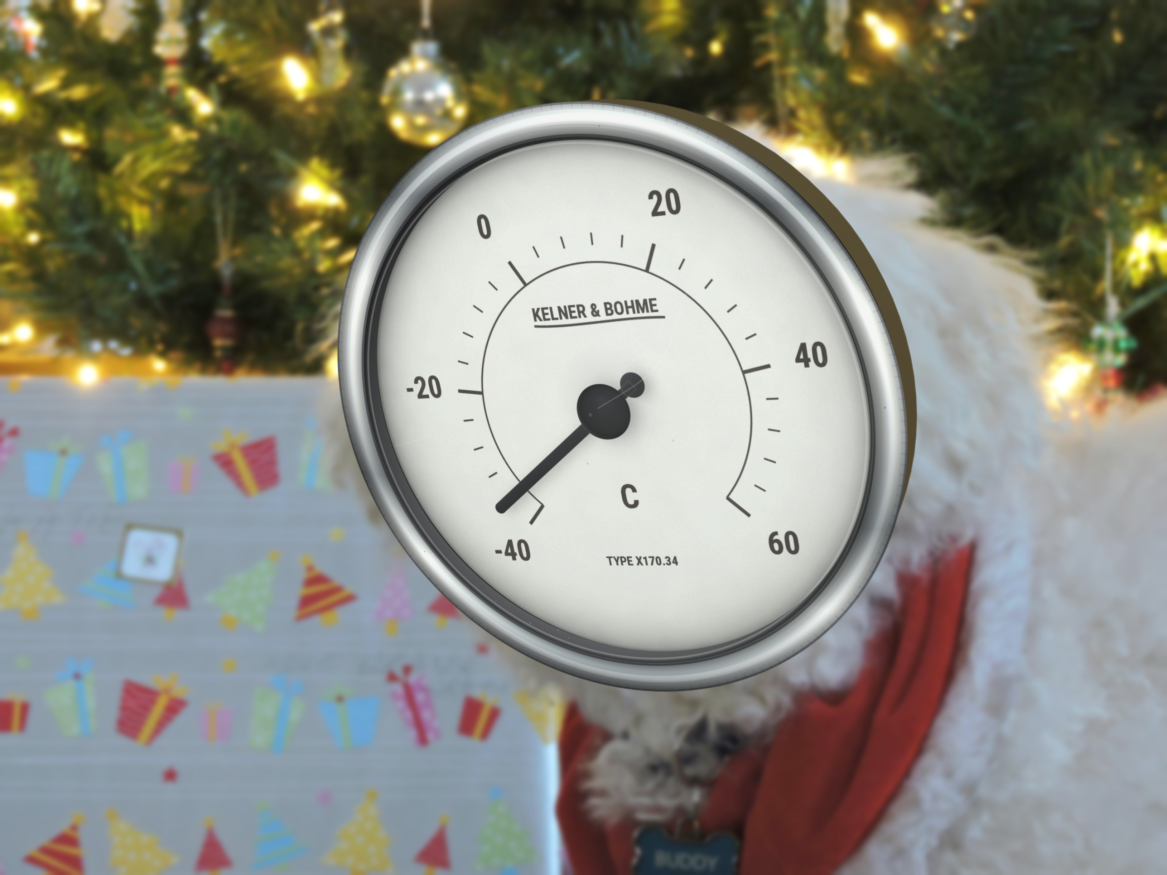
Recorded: -36 °C
